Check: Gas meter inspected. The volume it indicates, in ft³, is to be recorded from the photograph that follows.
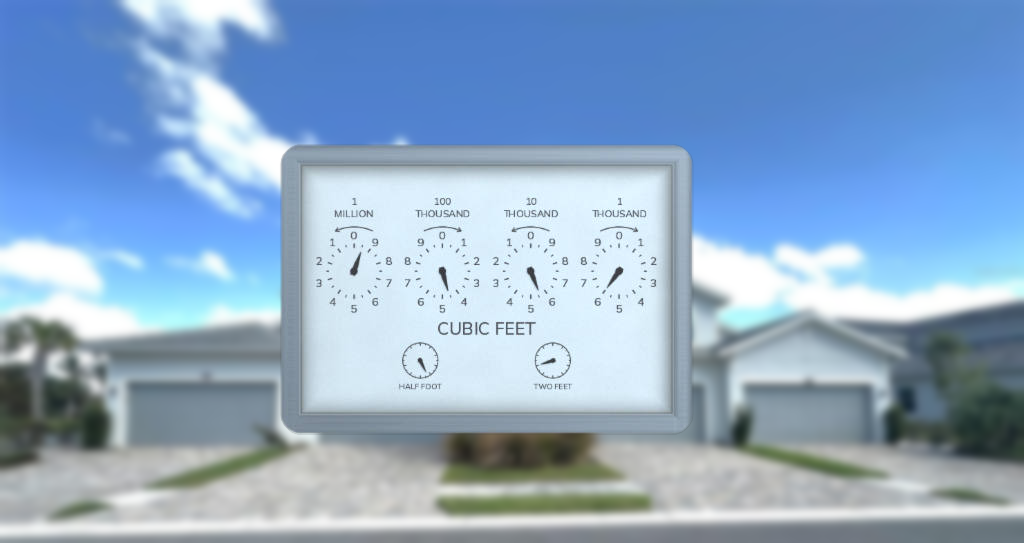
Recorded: 945600 ft³
